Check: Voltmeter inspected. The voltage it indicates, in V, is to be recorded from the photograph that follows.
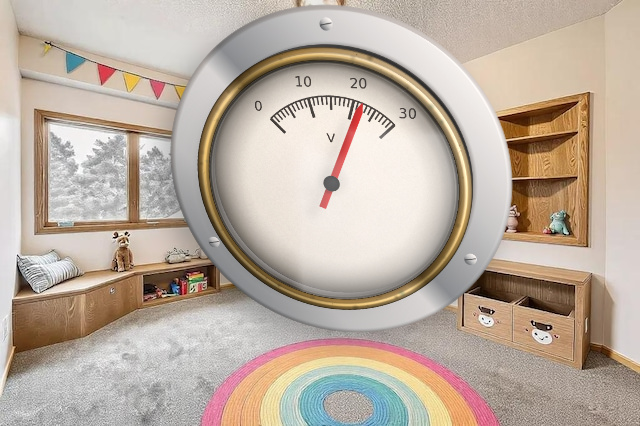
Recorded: 22 V
